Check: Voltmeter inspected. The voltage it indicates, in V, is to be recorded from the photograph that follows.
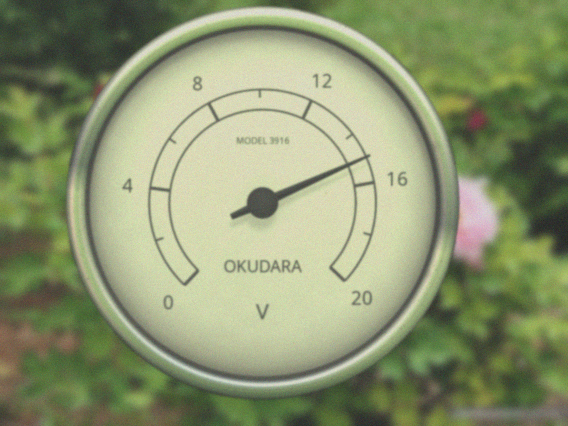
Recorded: 15 V
